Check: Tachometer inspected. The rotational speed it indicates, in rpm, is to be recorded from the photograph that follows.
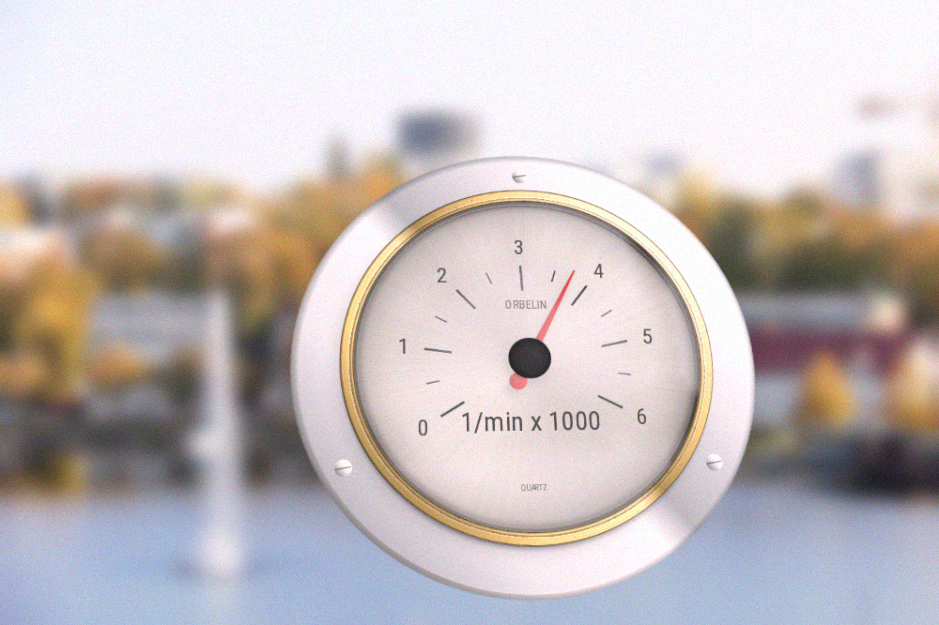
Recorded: 3750 rpm
